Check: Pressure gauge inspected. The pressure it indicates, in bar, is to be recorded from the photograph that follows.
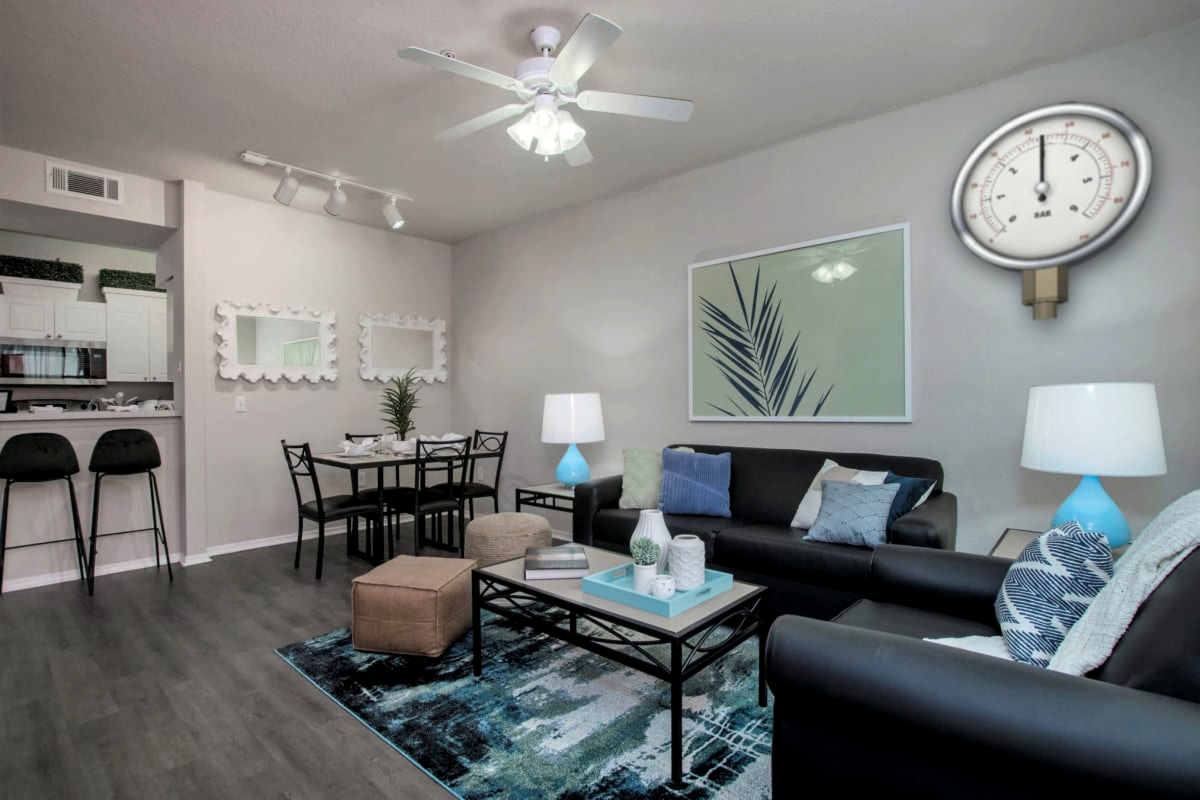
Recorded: 3 bar
